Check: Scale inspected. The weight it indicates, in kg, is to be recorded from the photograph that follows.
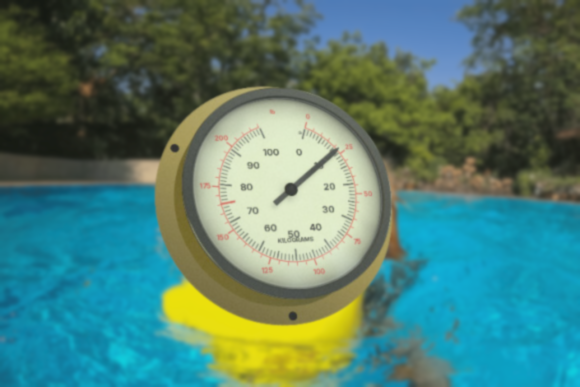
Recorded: 10 kg
